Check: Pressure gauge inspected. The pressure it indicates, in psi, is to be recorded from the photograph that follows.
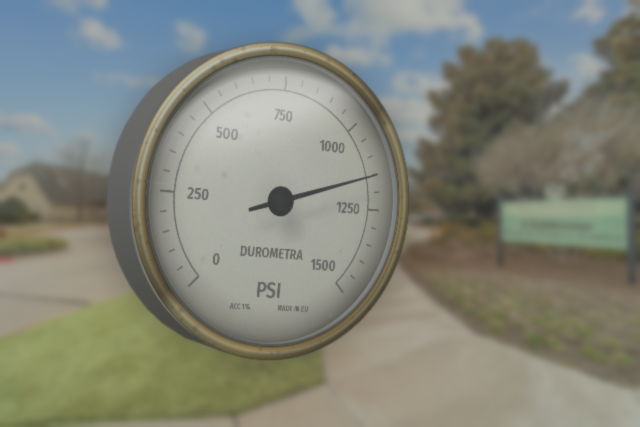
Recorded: 1150 psi
